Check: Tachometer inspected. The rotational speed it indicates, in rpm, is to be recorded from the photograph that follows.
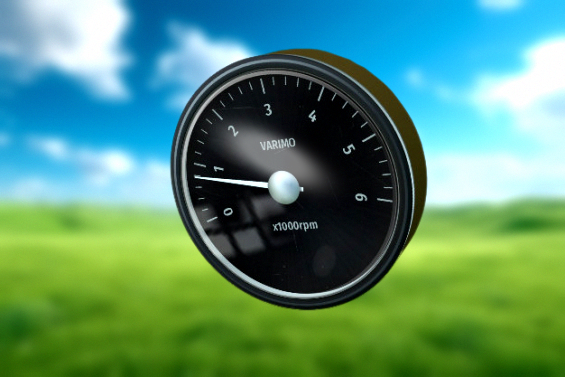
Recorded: 800 rpm
